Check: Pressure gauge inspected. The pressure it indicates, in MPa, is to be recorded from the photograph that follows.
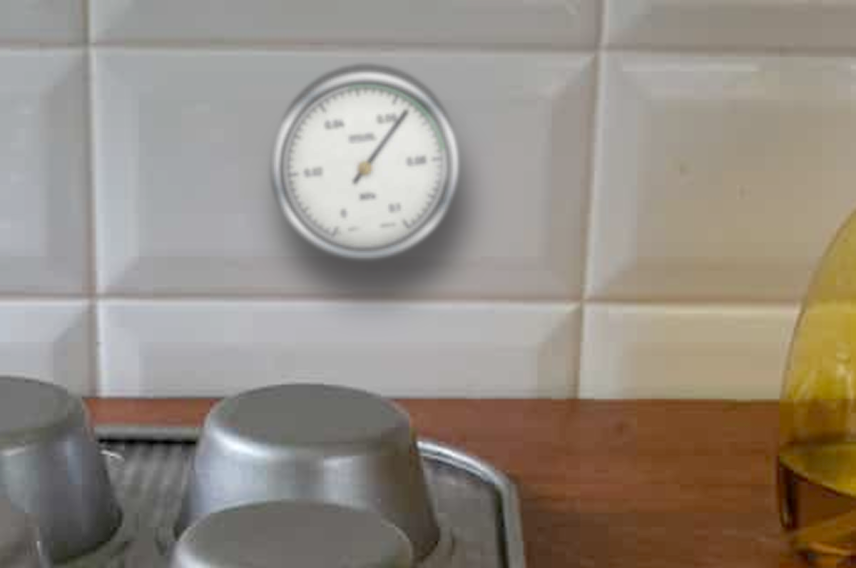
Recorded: 0.064 MPa
